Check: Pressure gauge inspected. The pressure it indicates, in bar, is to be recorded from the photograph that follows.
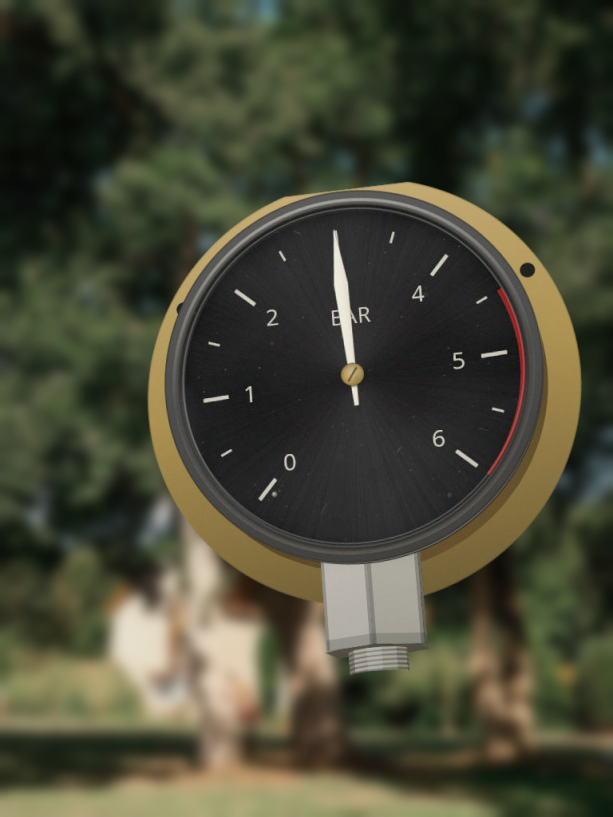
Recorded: 3 bar
